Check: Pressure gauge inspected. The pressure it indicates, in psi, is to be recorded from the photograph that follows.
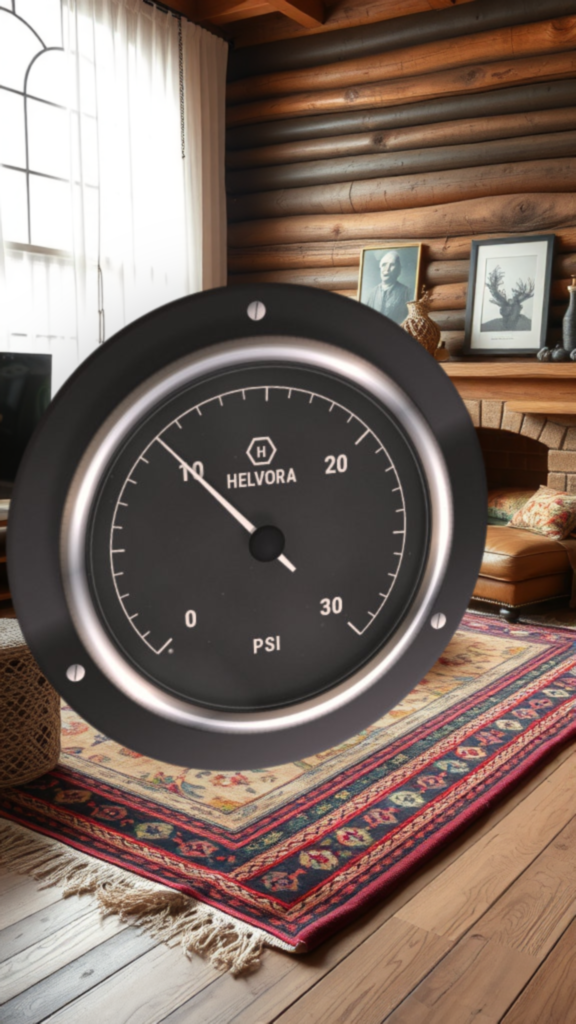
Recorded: 10 psi
